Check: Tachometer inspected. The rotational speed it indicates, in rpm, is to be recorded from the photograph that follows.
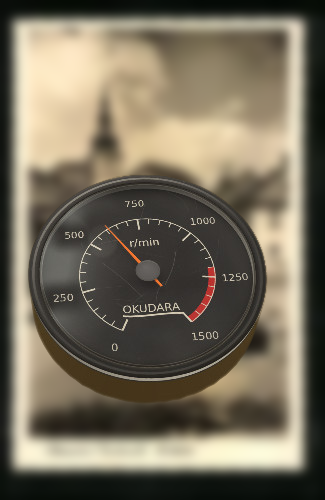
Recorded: 600 rpm
